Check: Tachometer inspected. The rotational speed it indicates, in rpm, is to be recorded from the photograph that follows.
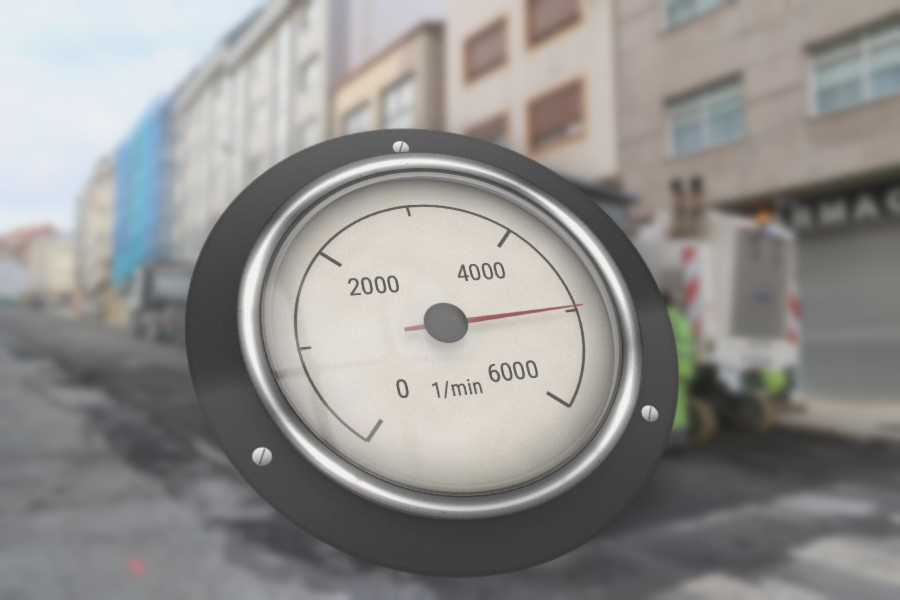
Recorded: 5000 rpm
